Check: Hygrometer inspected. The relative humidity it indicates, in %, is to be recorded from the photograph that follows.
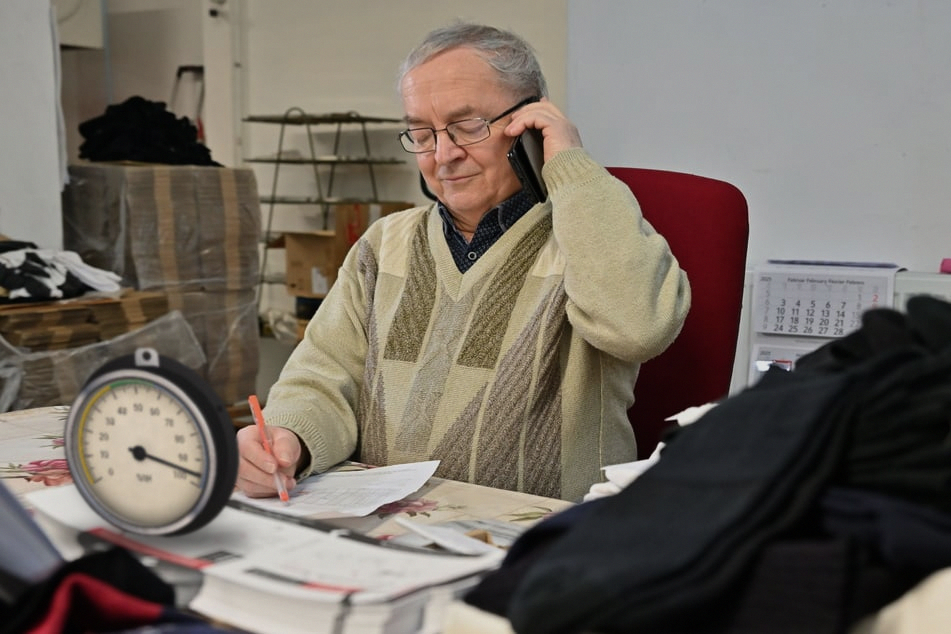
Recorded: 95 %
